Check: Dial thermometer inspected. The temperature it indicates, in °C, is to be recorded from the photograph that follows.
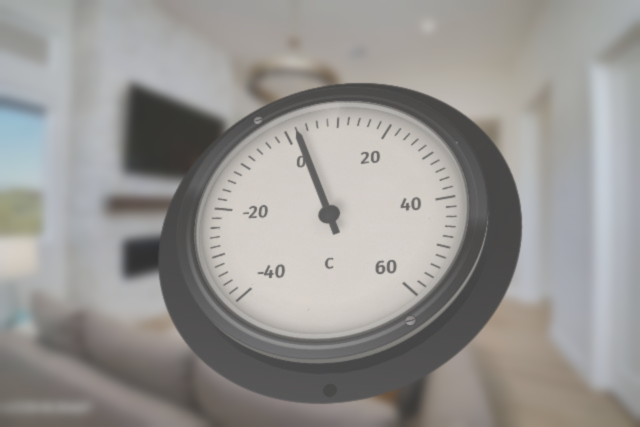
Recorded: 2 °C
